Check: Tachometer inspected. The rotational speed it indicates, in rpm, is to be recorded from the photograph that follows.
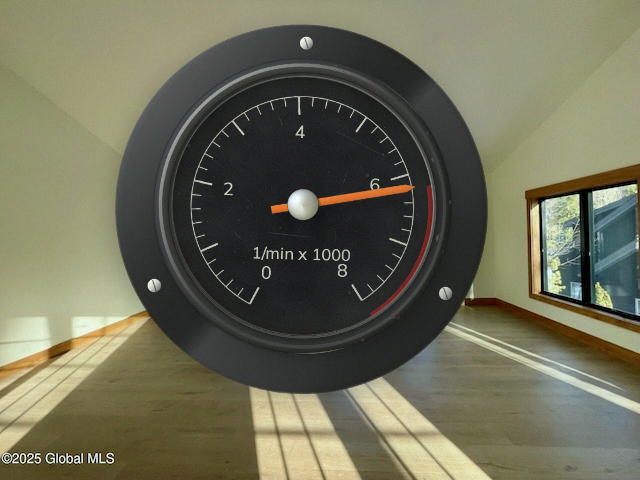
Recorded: 6200 rpm
